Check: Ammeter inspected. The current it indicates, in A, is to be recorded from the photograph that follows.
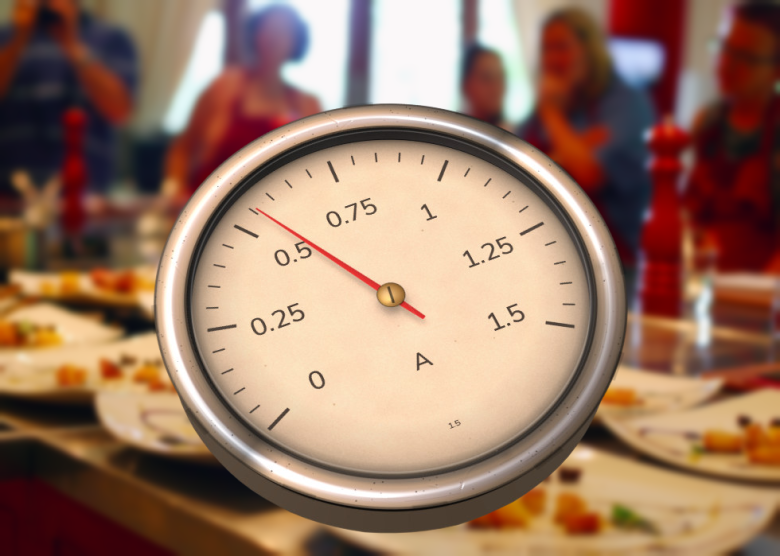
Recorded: 0.55 A
